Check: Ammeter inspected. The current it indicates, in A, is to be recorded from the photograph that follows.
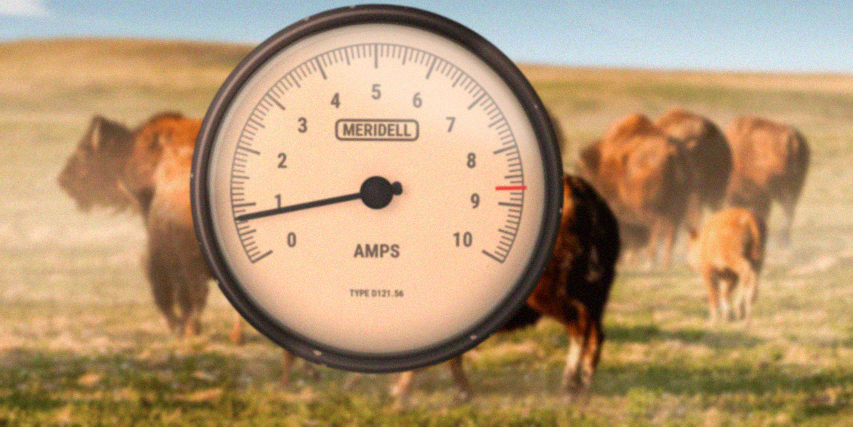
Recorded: 0.8 A
